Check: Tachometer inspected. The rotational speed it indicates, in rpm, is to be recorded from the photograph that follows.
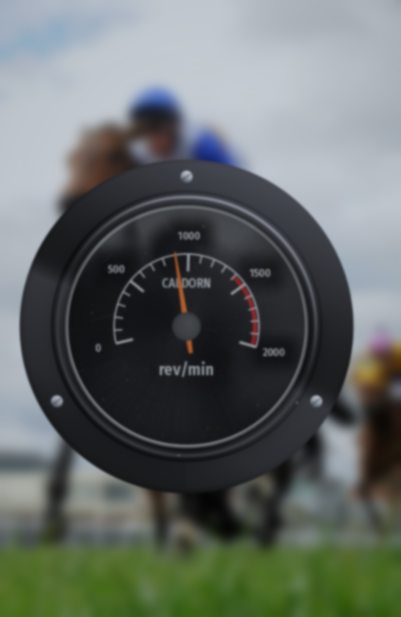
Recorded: 900 rpm
